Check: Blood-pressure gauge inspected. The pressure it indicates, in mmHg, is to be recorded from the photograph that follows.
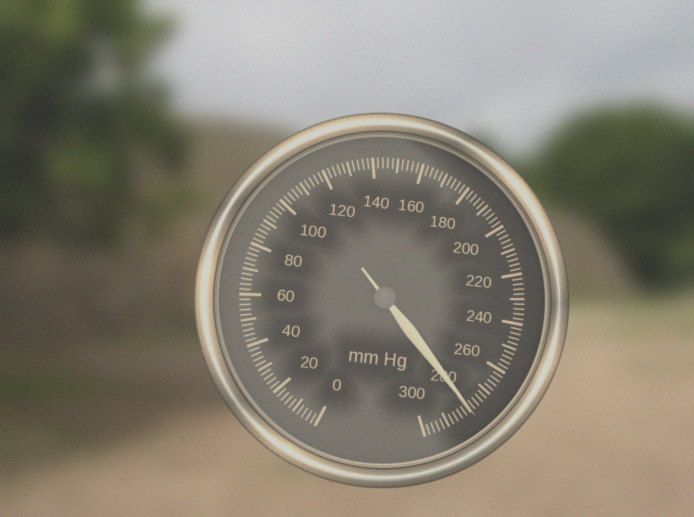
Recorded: 280 mmHg
